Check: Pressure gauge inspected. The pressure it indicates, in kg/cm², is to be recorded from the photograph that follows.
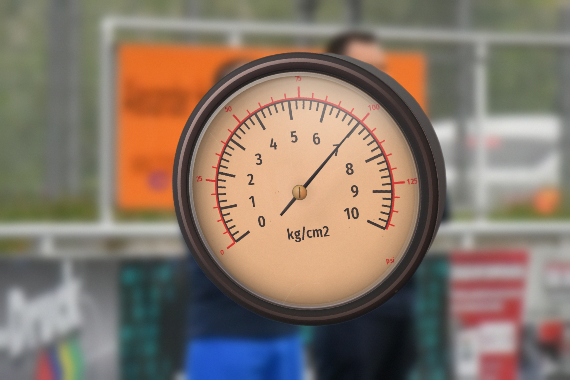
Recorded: 7 kg/cm²
